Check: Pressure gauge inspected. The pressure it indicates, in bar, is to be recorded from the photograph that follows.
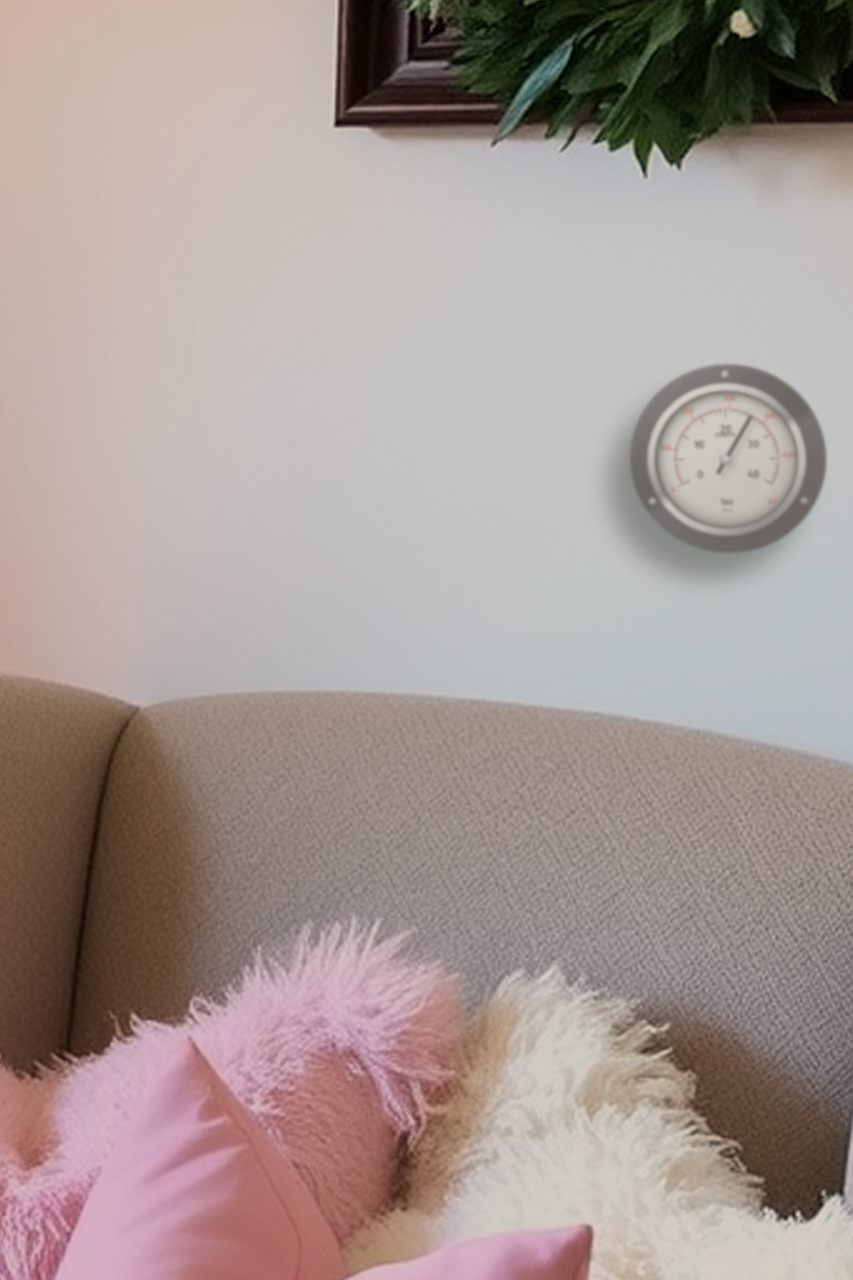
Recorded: 25 bar
